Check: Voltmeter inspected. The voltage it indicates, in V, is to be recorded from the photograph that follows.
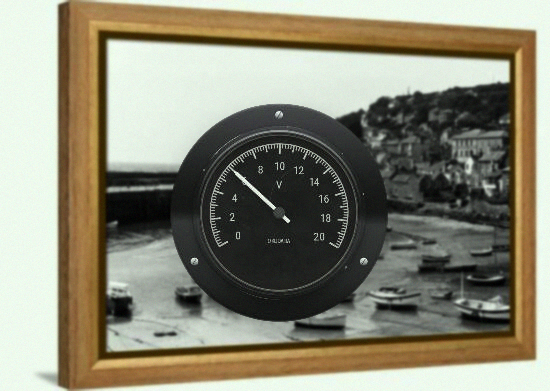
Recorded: 6 V
